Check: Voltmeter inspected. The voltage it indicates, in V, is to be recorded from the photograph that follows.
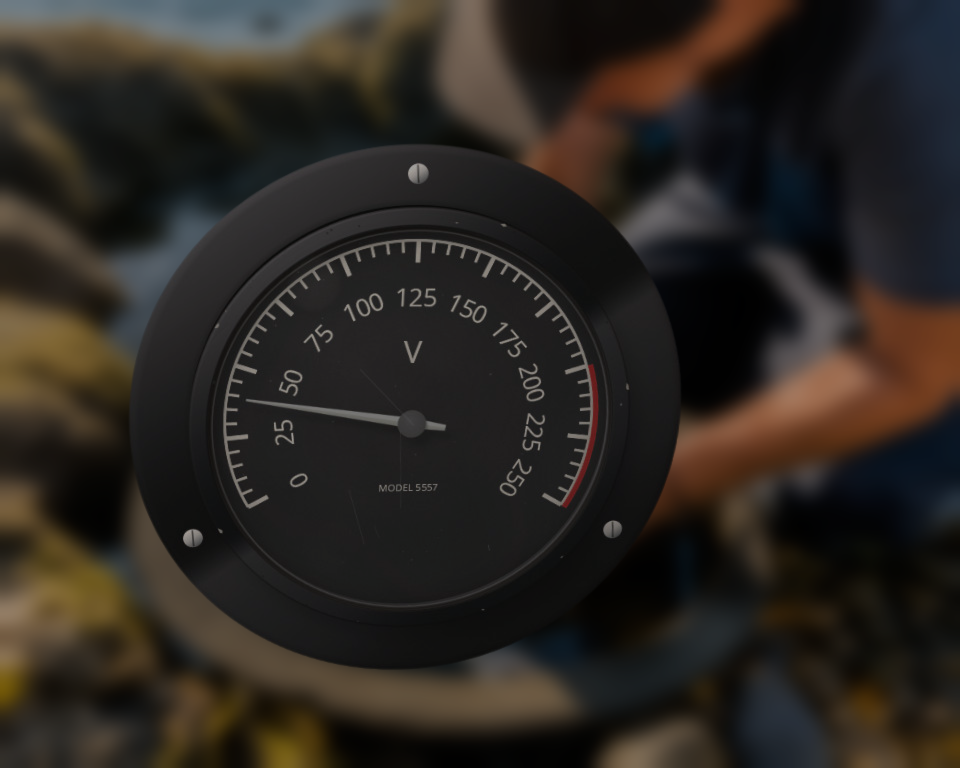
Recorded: 40 V
